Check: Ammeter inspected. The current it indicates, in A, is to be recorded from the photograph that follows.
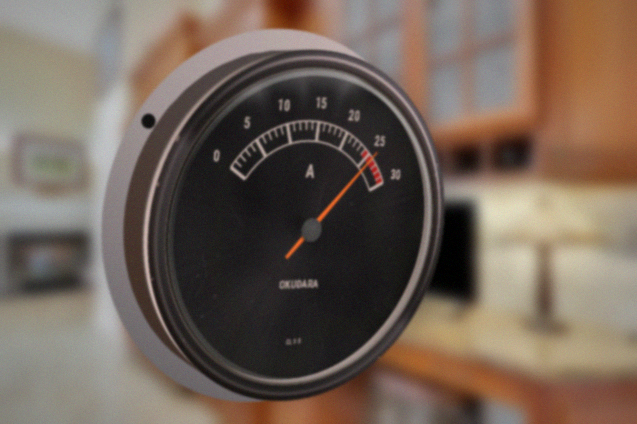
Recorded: 25 A
